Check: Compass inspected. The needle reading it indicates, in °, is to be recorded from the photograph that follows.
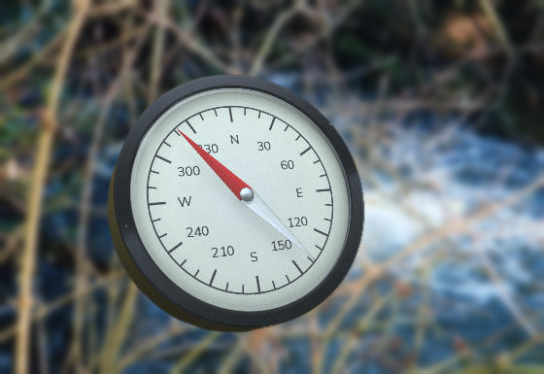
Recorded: 320 °
